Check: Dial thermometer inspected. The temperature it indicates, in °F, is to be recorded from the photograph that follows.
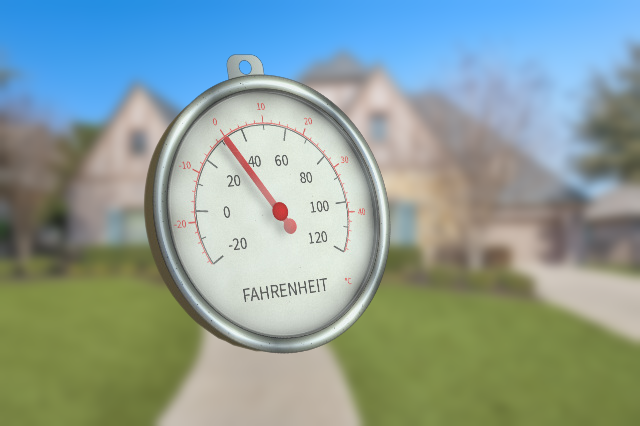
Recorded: 30 °F
